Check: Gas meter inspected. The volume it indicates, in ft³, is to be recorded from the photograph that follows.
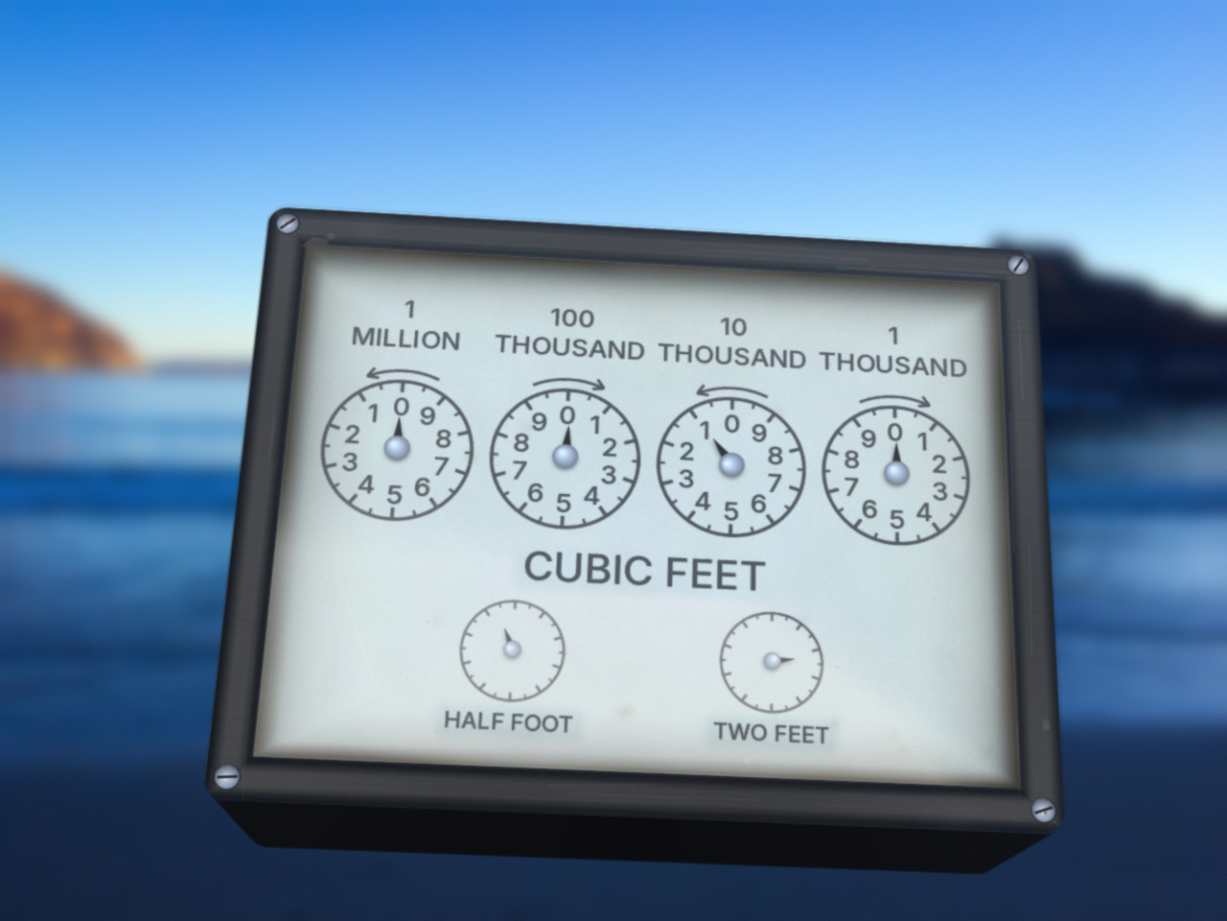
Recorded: 1000 ft³
